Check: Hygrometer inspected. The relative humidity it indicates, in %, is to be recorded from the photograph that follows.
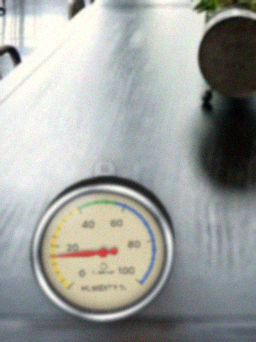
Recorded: 16 %
